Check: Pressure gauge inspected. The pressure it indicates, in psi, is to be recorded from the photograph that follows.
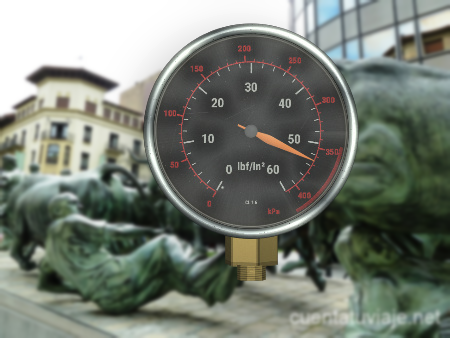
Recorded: 53 psi
